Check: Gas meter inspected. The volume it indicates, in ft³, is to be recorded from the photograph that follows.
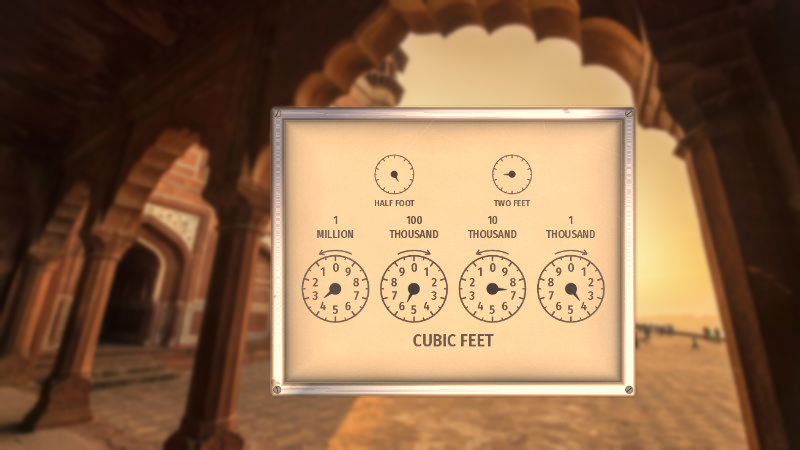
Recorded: 357400 ft³
